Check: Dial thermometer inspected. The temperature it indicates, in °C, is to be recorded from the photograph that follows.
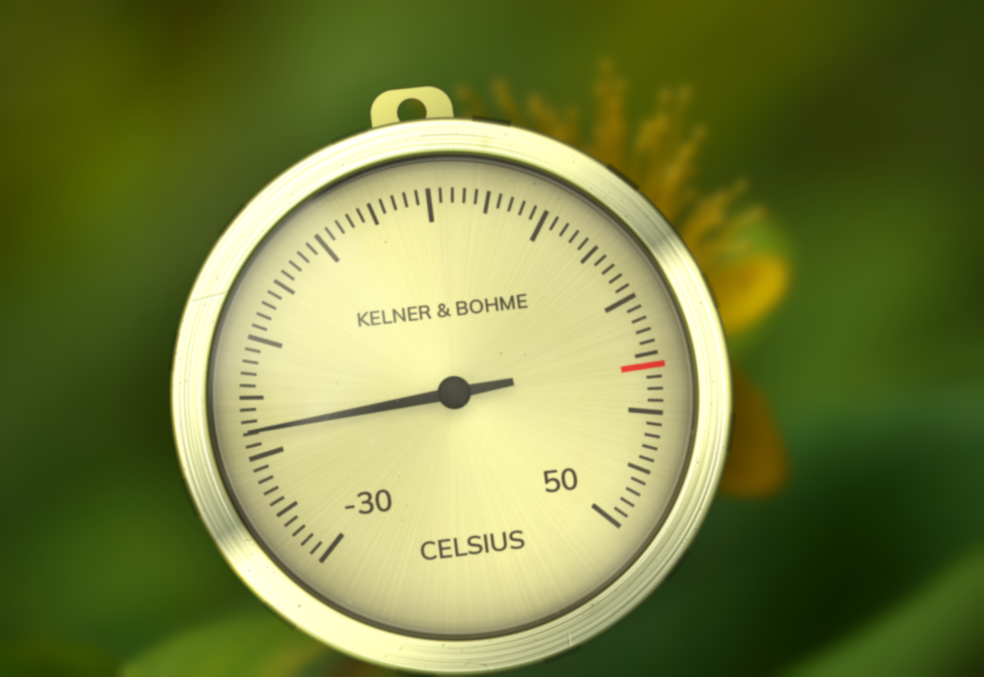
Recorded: -18 °C
